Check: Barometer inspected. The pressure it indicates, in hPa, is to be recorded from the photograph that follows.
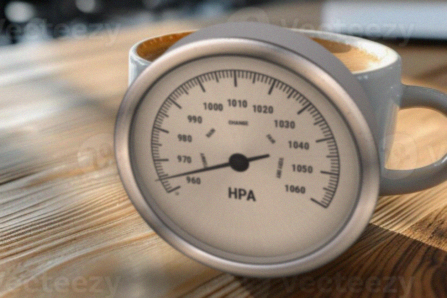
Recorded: 965 hPa
